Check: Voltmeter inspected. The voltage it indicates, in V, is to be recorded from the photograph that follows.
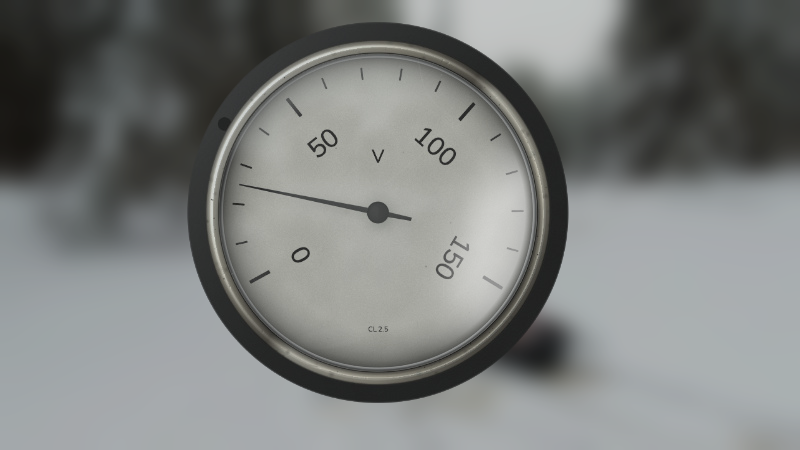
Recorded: 25 V
